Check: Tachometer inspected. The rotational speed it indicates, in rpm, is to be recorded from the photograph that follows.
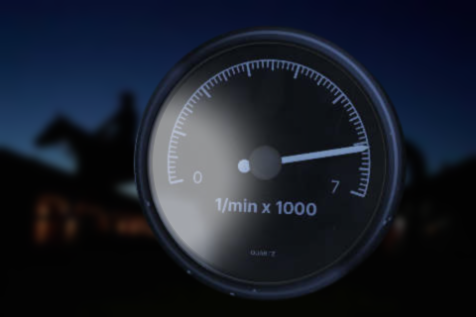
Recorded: 6100 rpm
